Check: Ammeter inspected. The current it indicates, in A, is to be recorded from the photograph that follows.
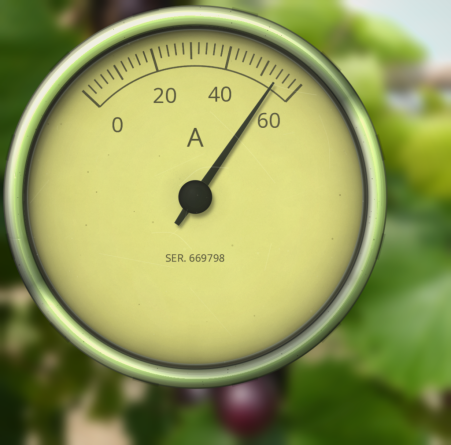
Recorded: 54 A
